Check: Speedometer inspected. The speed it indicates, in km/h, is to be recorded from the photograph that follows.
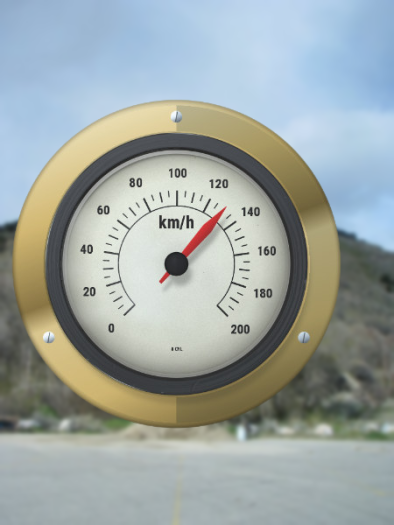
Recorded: 130 km/h
